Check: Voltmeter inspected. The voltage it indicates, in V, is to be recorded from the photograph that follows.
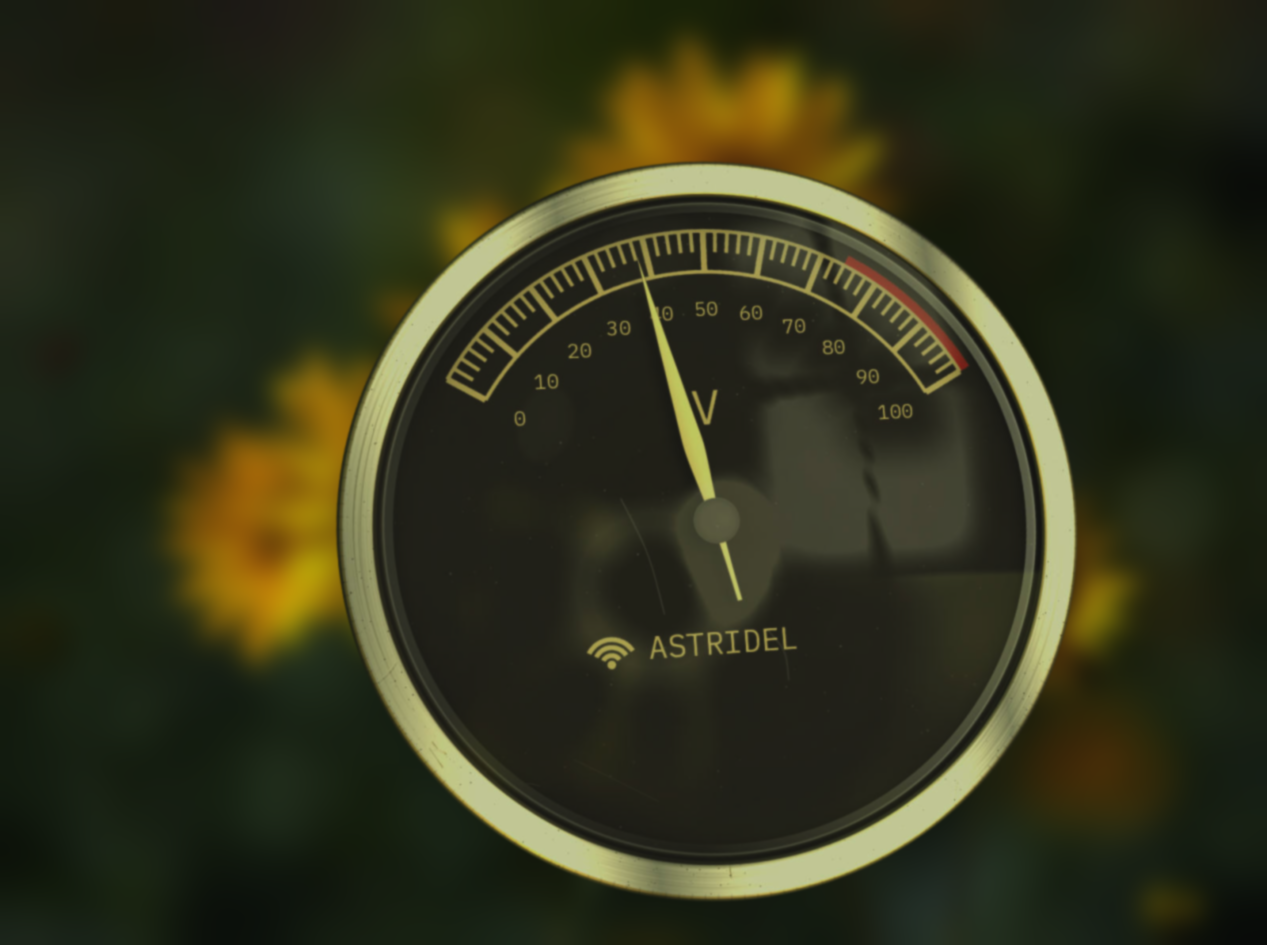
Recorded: 38 V
